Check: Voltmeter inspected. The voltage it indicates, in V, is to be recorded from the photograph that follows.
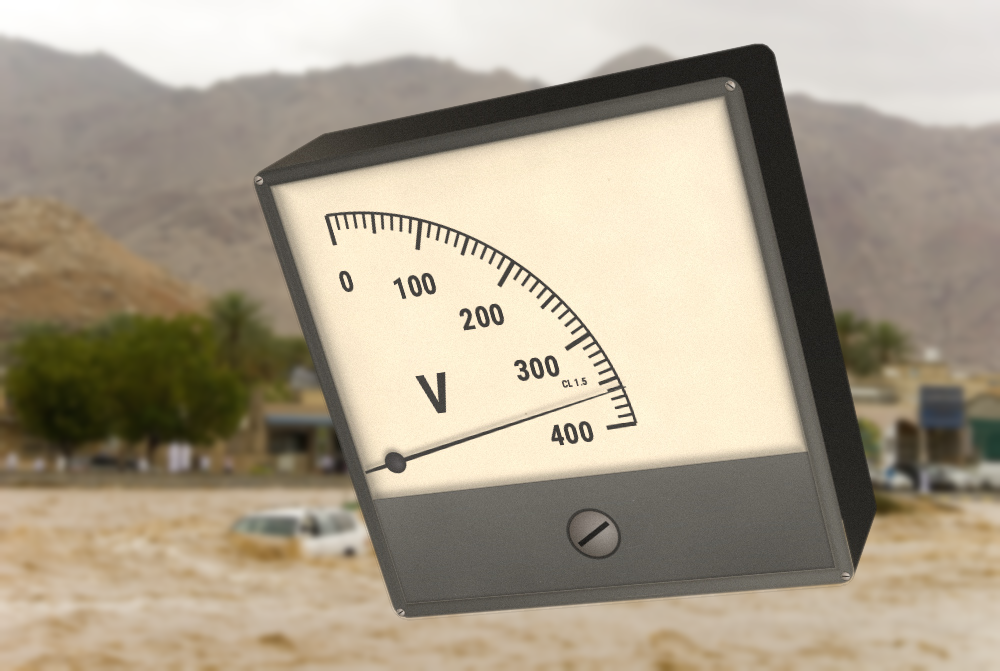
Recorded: 360 V
